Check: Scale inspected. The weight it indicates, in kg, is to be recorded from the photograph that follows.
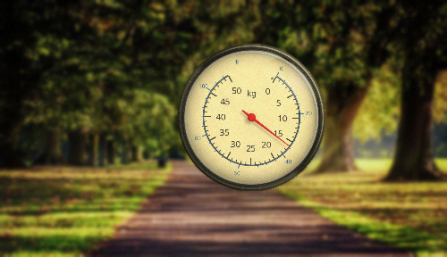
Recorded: 16 kg
